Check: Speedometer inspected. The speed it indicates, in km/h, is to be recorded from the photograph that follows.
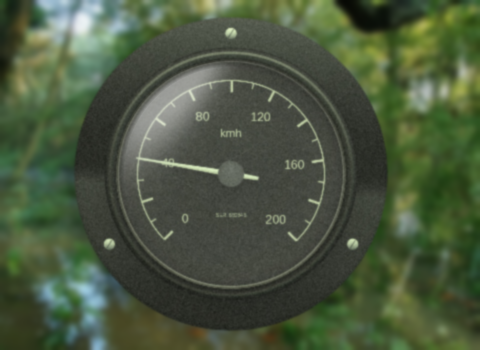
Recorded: 40 km/h
